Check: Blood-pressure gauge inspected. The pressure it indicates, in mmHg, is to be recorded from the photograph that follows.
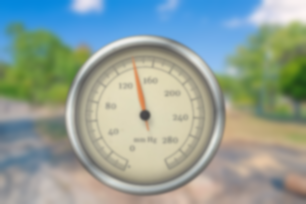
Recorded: 140 mmHg
